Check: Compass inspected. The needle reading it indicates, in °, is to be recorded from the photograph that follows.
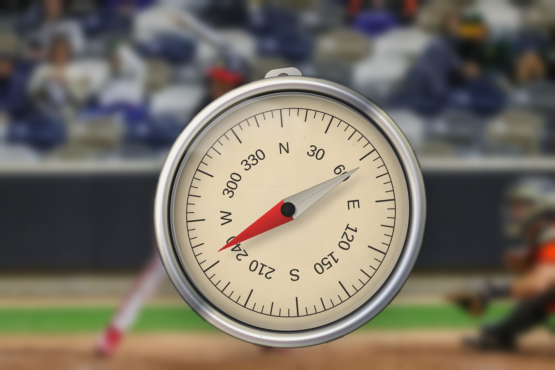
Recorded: 245 °
